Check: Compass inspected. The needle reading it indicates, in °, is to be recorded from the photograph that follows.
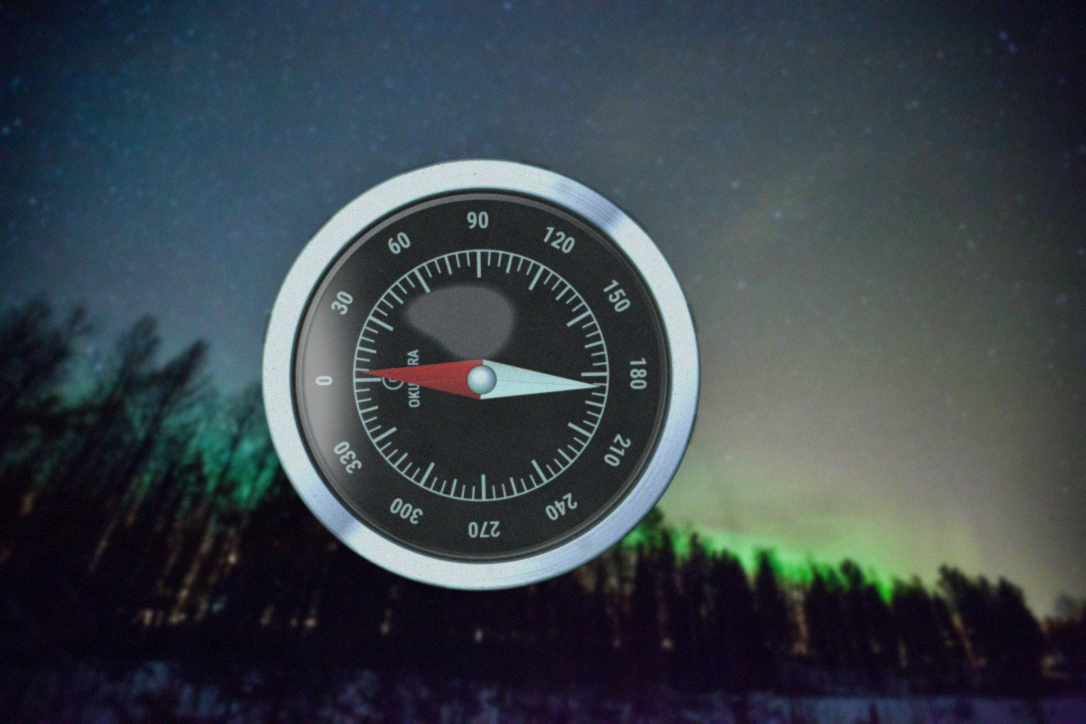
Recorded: 5 °
